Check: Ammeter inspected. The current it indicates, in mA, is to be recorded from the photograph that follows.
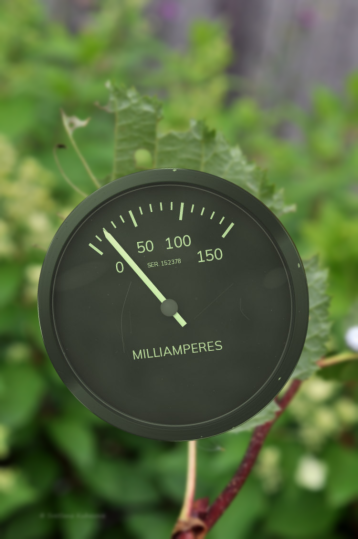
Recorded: 20 mA
